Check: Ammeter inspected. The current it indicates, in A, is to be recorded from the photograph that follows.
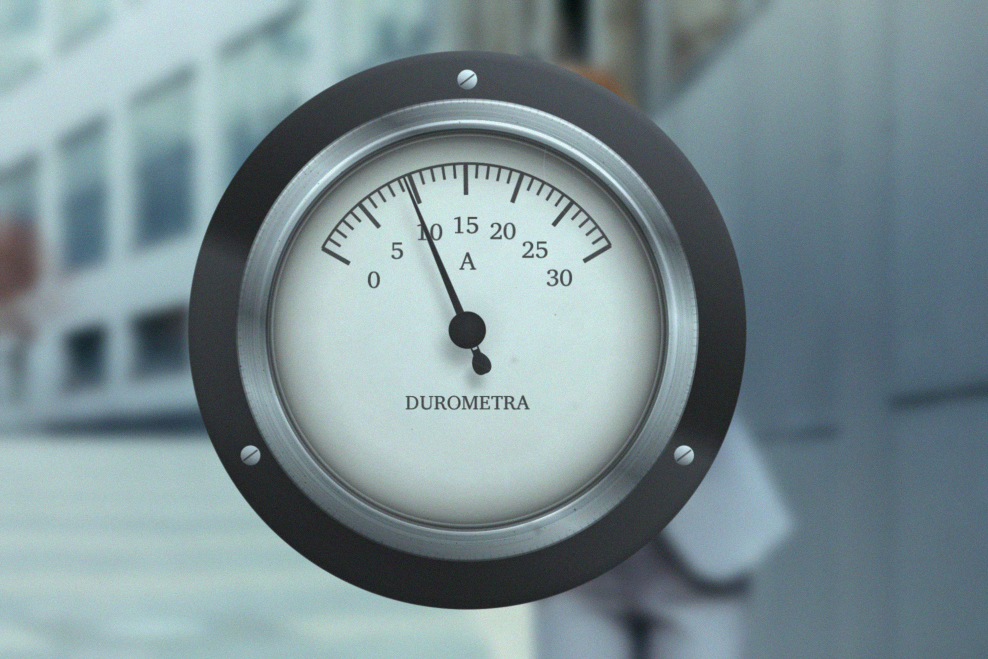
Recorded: 9.5 A
